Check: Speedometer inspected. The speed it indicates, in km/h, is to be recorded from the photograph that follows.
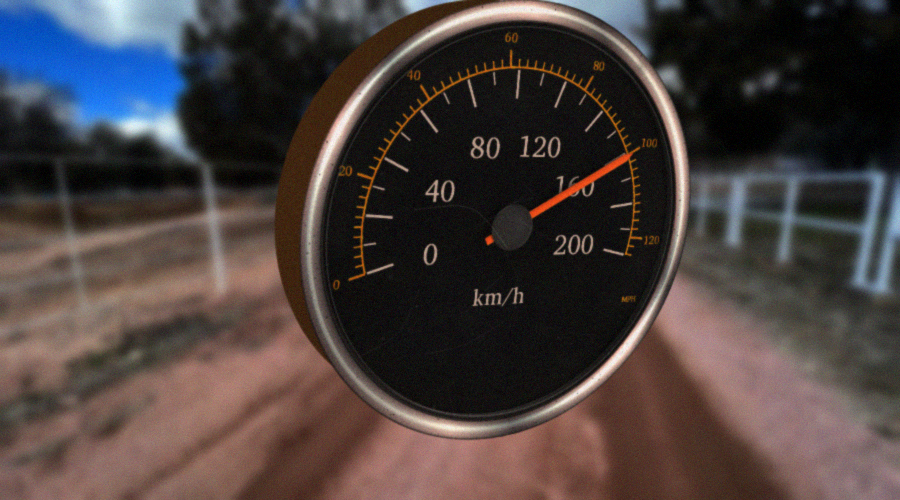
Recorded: 160 km/h
